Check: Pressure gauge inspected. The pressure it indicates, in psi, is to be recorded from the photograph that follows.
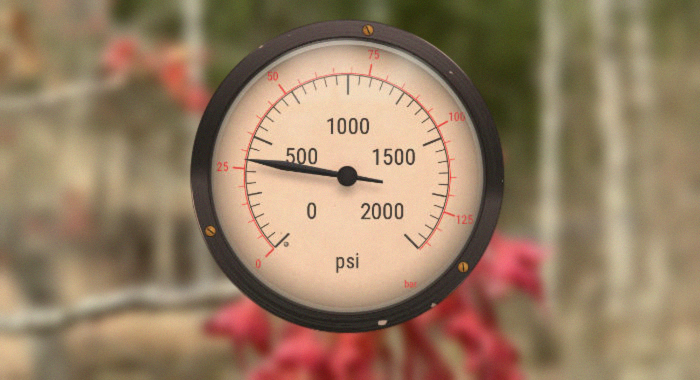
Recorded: 400 psi
